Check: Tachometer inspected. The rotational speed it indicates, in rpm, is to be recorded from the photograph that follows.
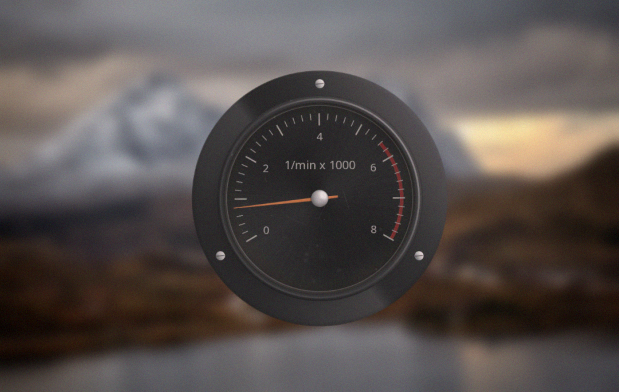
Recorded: 800 rpm
